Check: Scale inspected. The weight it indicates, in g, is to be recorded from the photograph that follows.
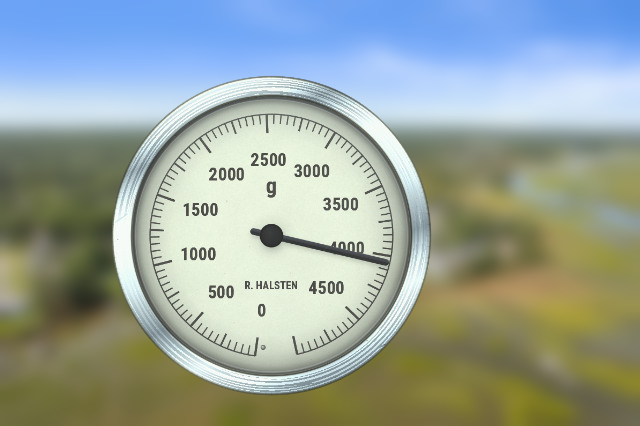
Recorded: 4050 g
